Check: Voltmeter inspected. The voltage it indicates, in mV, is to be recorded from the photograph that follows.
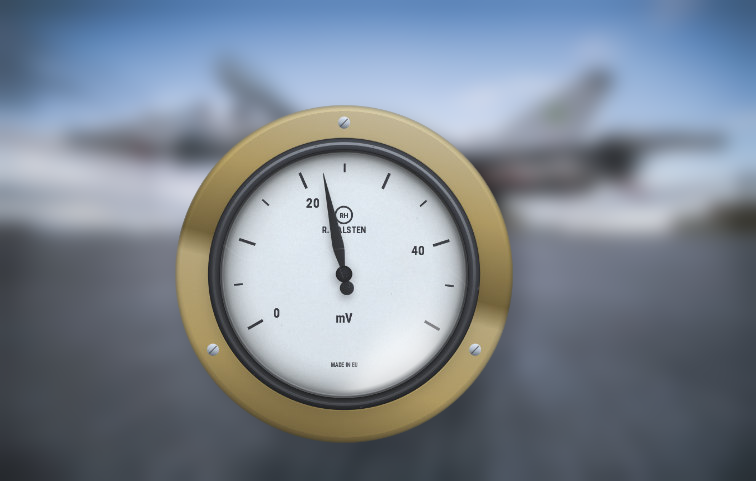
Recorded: 22.5 mV
